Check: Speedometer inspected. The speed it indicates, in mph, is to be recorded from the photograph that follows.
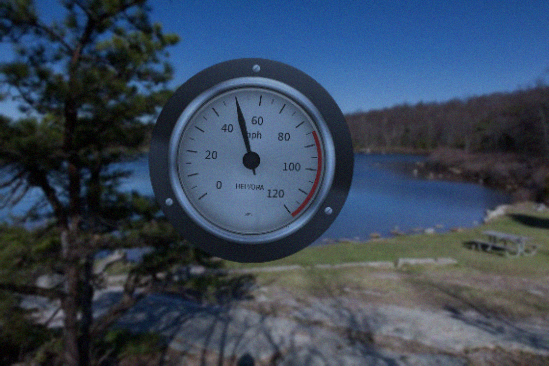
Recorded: 50 mph
